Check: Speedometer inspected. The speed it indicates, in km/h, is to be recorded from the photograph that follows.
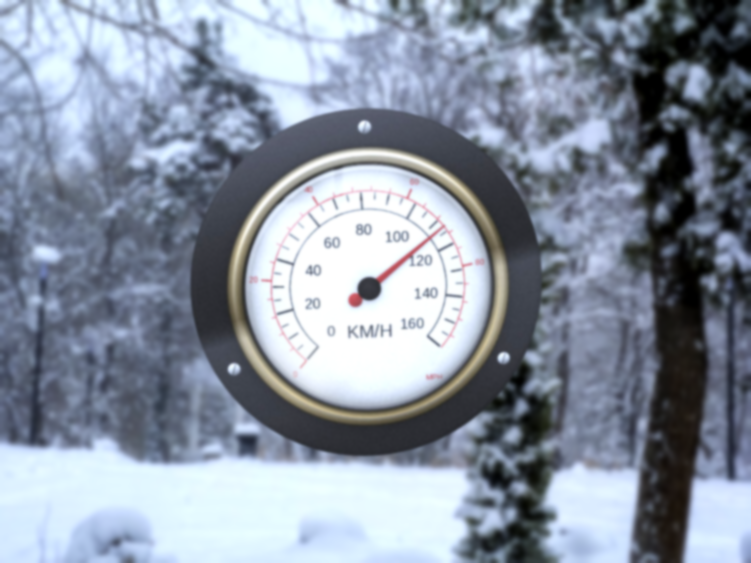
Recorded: 112.5 km/h
